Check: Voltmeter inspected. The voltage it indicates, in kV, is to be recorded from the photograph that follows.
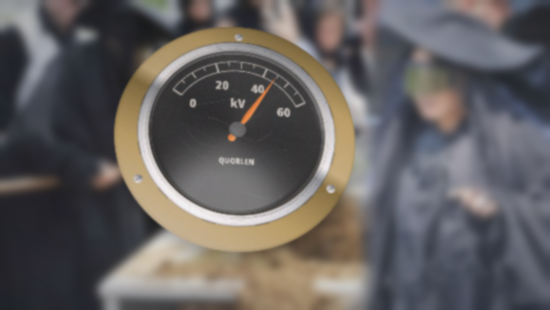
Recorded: 45 kV
